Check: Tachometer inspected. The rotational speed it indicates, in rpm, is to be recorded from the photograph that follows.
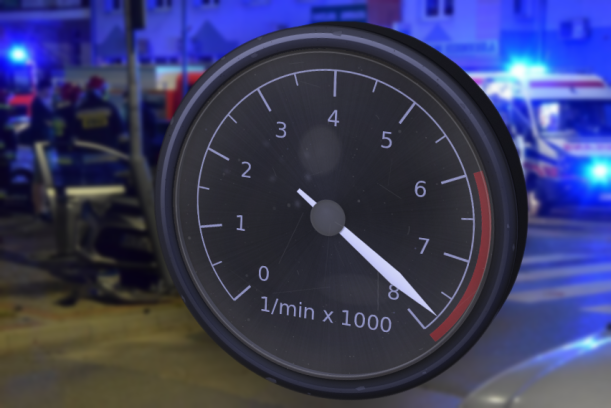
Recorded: 7750 rpm
